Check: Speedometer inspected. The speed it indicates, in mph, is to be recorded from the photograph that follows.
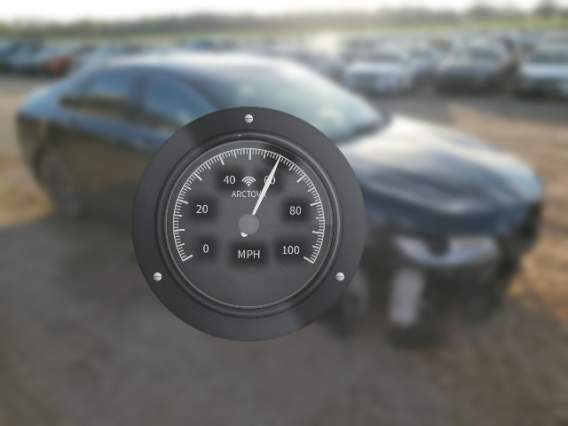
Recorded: 60 mph
